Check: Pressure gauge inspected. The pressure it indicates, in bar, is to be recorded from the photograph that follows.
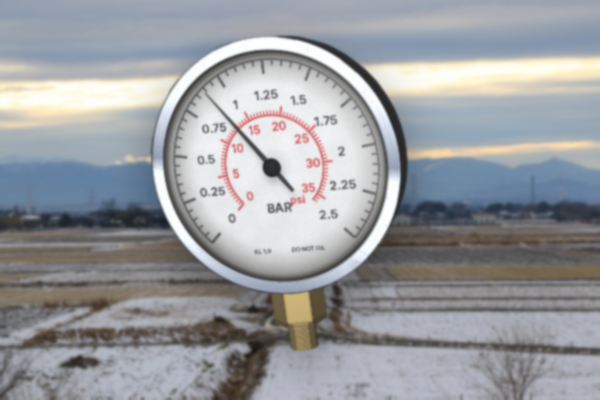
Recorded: 0.9 bar
